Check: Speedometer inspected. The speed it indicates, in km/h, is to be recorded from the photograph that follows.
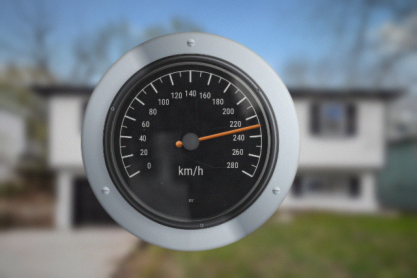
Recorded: 230 km/h
